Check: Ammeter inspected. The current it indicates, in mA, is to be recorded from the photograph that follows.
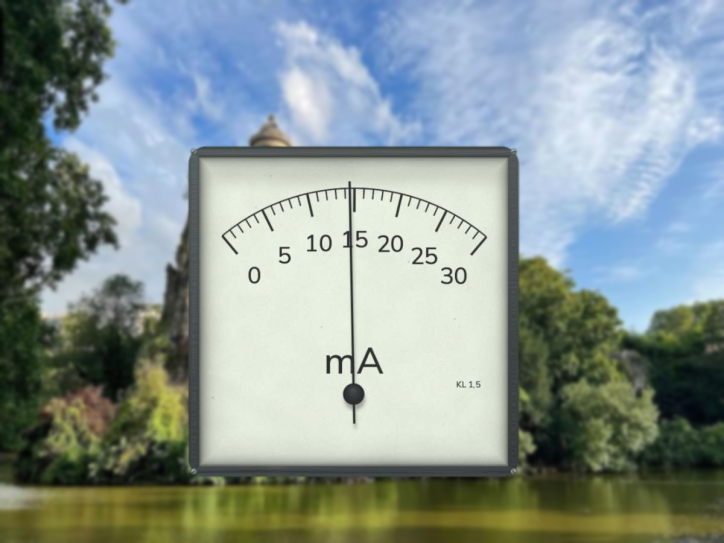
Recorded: 14.5 mA
